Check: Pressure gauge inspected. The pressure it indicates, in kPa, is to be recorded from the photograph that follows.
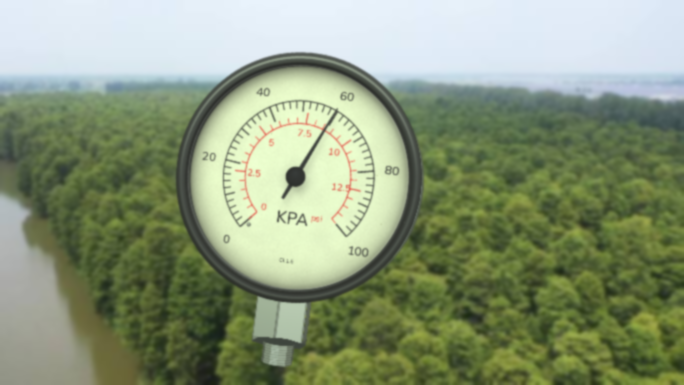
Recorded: 60 kPa
